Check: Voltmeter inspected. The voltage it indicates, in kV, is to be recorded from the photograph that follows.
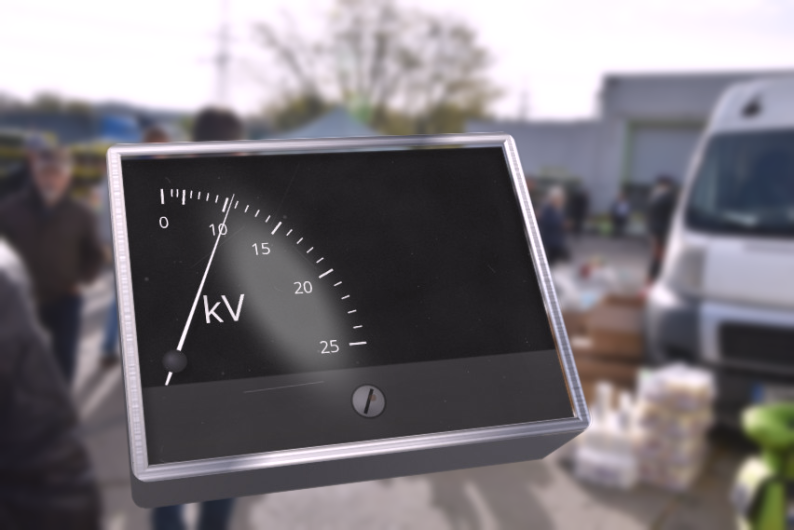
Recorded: 10.5 kV
